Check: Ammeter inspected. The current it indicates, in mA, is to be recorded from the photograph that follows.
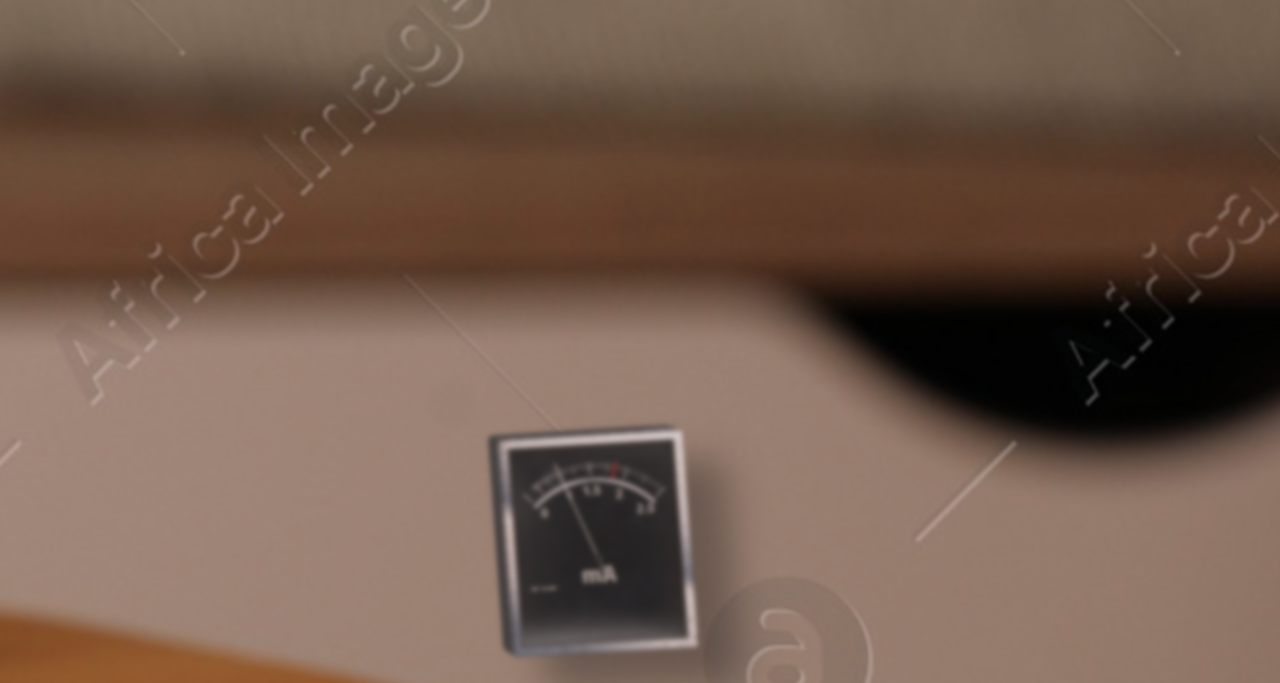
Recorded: 1 mA
